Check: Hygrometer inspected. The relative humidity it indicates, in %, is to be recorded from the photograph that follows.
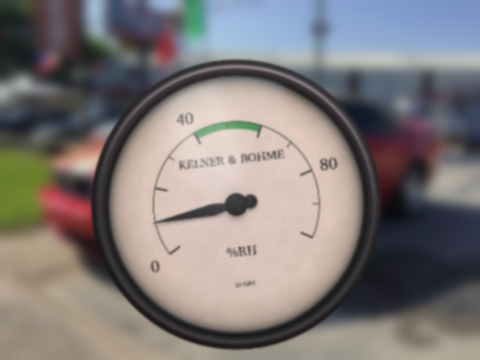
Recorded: 10 %
